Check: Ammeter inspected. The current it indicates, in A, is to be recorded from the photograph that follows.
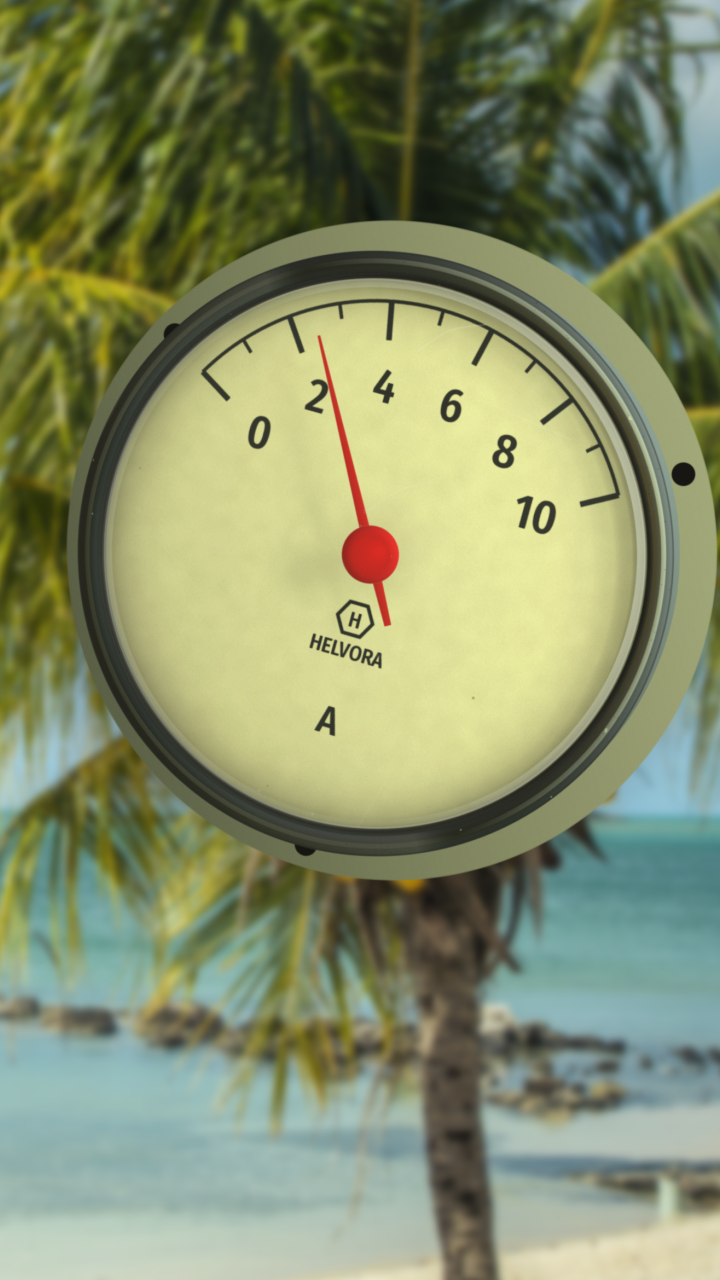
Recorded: 2.5 A
